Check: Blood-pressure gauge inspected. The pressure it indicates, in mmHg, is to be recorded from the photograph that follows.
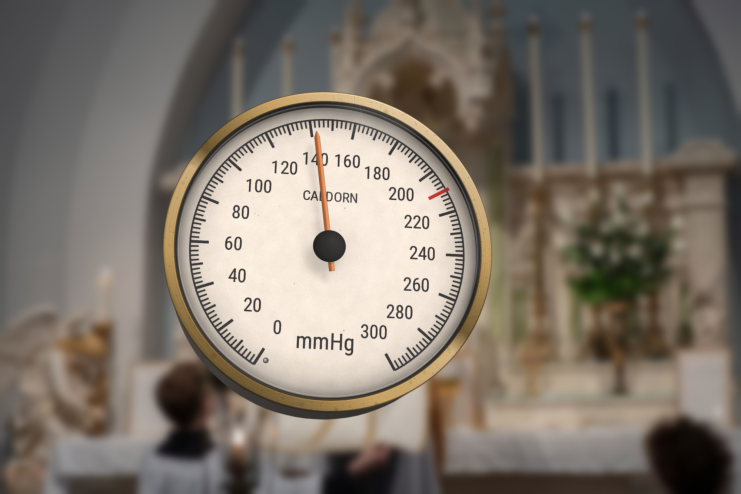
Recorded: 142 mmHg
